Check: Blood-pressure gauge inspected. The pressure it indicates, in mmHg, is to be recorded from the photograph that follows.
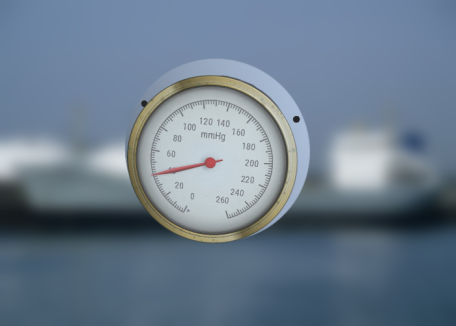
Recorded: 40 mmHg
